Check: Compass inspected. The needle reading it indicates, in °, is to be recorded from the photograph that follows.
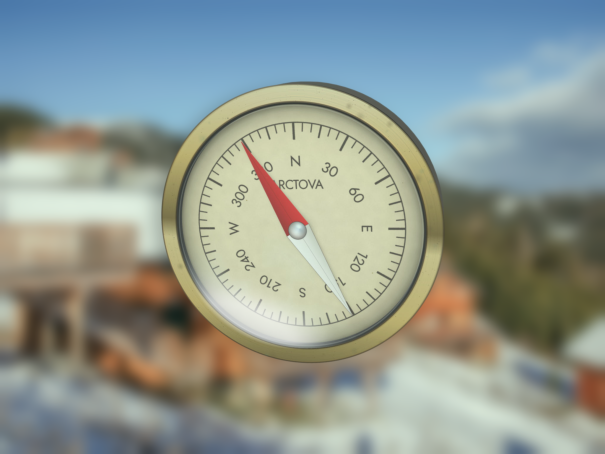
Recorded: 330 °
